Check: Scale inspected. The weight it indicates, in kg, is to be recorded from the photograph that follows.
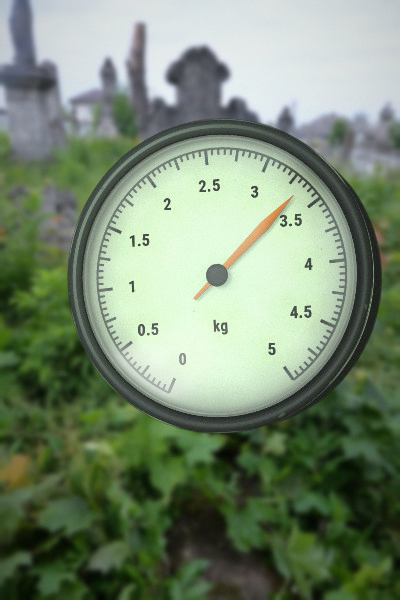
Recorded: 3.35 kg
